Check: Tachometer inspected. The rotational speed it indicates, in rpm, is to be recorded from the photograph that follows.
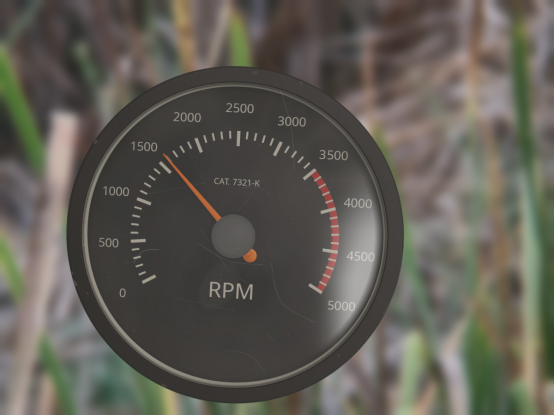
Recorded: 1600 rpm
